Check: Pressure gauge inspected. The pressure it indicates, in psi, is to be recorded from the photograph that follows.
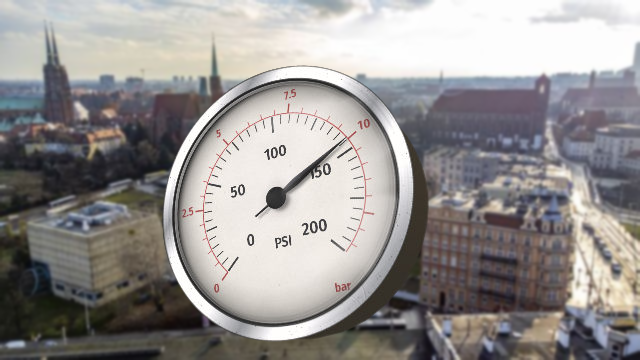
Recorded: 145 psi
